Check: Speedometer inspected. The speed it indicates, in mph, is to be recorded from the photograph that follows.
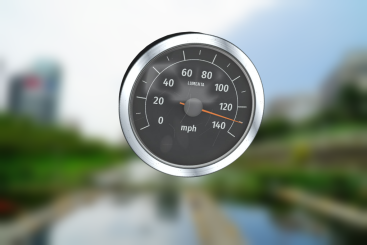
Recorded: 130 mph
